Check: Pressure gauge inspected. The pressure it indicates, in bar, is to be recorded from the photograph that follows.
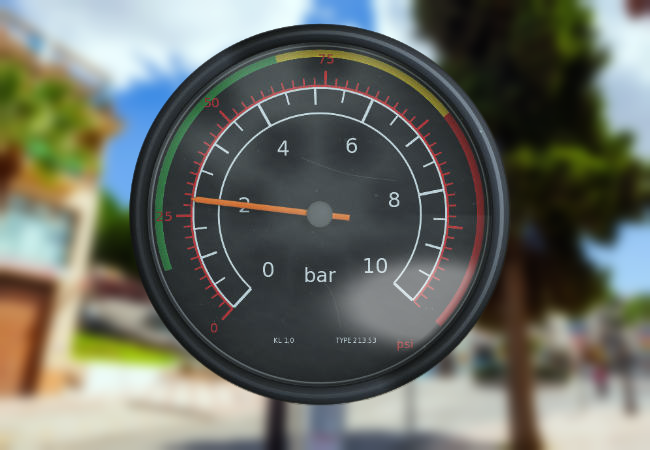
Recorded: 2 bar
